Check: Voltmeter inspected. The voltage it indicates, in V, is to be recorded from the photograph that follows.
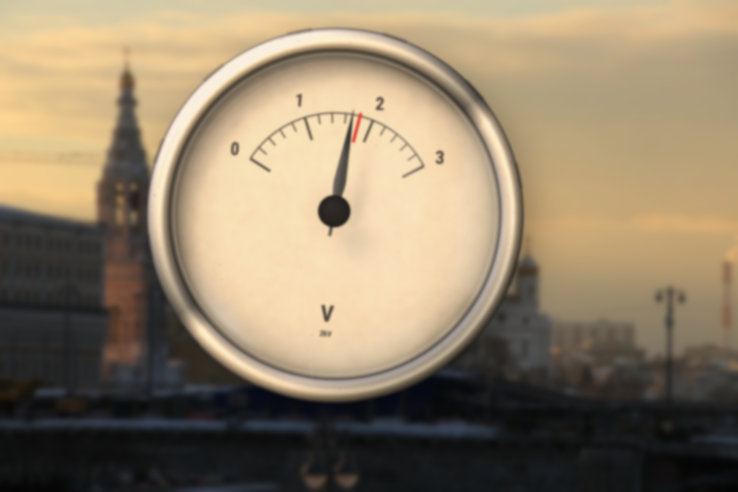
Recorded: 1.7 V
